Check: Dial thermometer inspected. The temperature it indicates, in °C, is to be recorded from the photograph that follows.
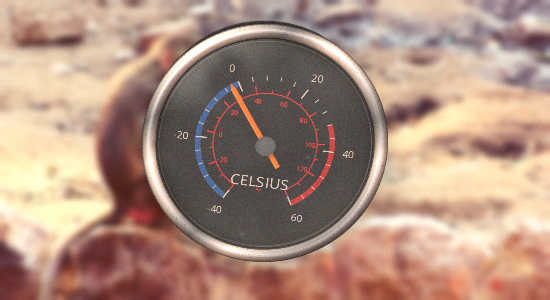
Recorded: -2 °C
